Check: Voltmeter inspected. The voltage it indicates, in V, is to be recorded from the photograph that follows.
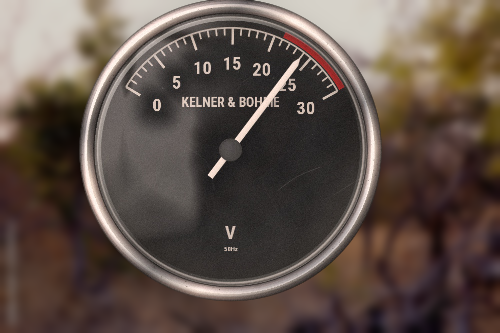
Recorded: 24 V
